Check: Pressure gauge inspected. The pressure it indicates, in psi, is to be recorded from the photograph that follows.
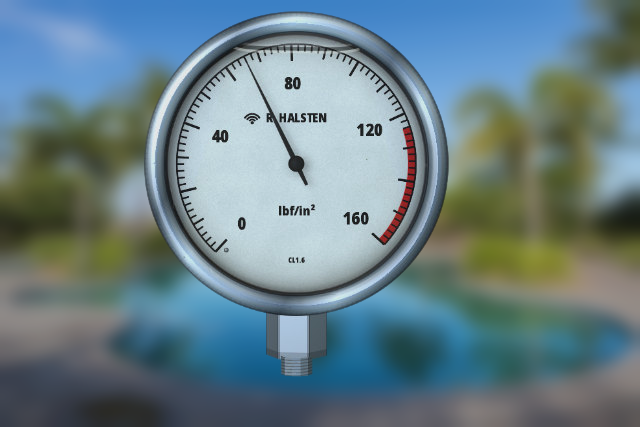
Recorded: 66 psi
